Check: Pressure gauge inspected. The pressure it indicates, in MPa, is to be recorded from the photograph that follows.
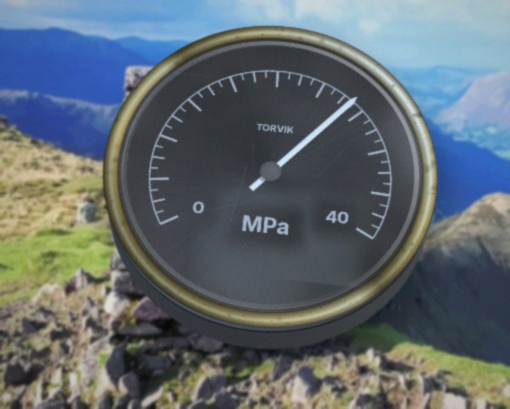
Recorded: 27 MPa
